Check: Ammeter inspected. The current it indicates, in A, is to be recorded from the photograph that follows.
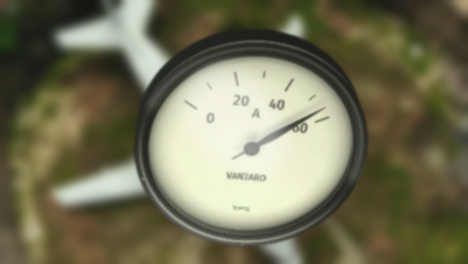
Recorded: 55 A
